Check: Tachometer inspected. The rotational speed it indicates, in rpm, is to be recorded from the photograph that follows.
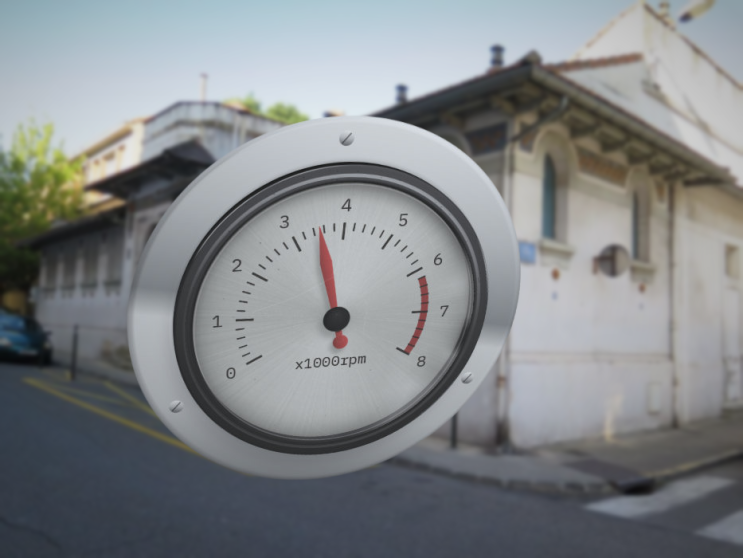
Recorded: 3500 rpm
